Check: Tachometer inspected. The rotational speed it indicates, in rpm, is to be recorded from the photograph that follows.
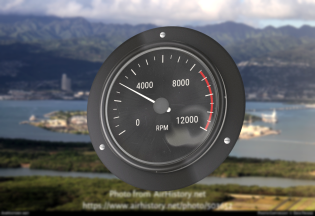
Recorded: 3000 rpm
